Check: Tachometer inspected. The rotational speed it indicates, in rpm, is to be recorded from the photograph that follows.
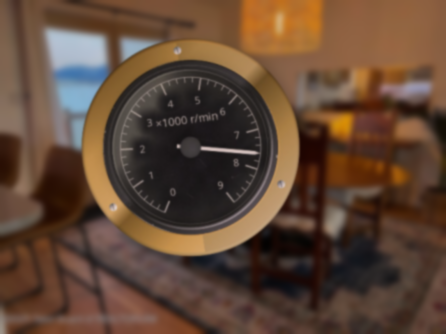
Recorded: 7600 rpm
